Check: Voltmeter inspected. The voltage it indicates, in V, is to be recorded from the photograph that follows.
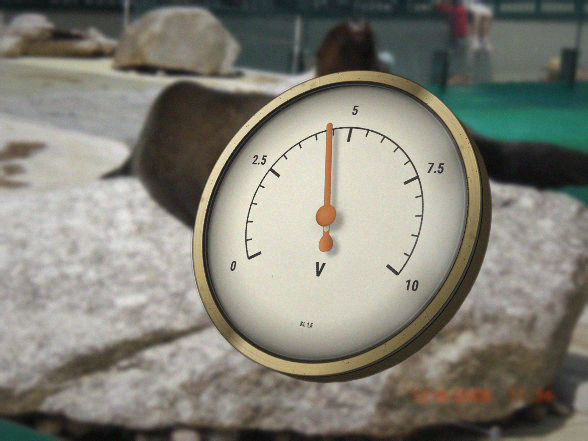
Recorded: 4.5 V
